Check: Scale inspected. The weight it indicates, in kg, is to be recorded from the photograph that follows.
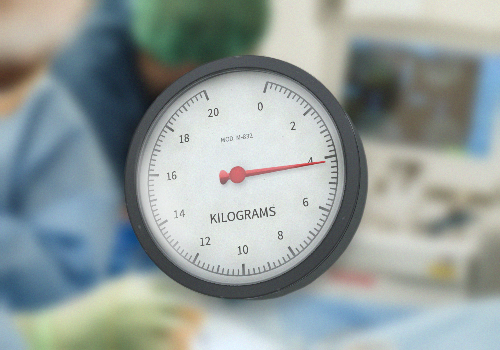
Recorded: 4.2 kg
